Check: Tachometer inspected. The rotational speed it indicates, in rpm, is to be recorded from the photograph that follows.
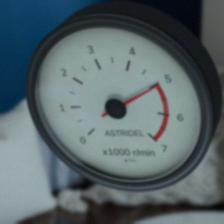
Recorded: 5000 rpm
